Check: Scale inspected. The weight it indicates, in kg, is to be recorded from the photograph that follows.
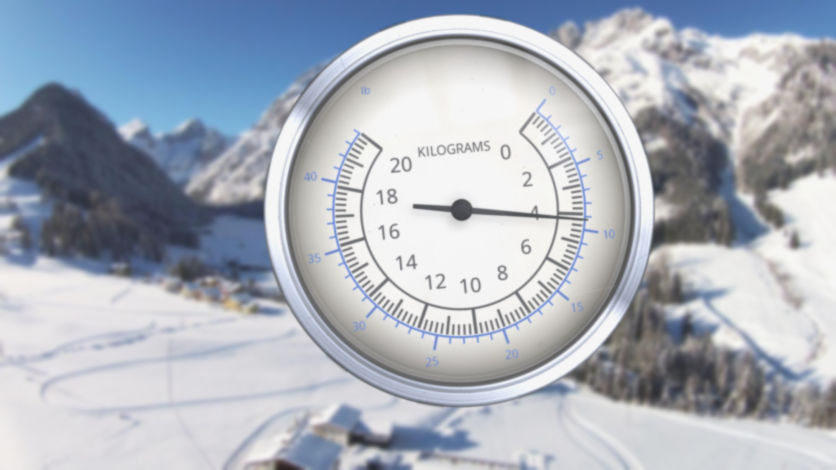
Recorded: 4.2 kg
